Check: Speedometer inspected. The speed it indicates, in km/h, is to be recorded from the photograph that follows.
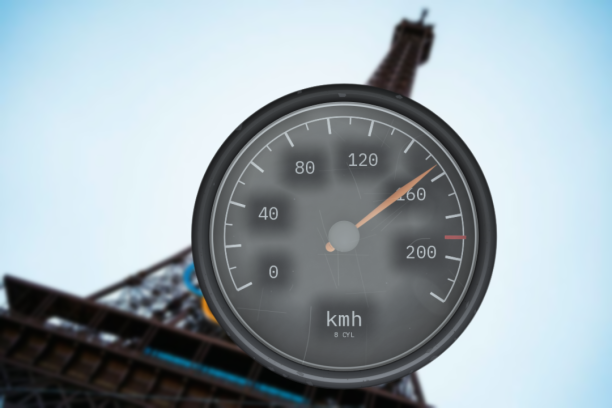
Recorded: 155 km/h
